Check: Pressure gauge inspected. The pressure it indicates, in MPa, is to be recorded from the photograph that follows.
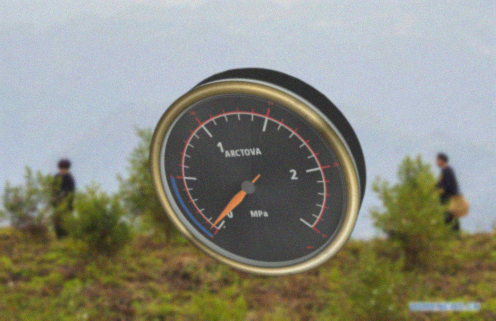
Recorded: 0.05 MPa
